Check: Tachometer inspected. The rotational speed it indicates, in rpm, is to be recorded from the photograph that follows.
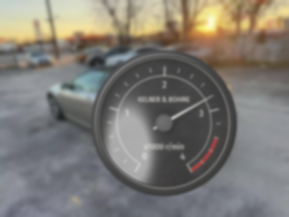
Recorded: 2800 rpm
